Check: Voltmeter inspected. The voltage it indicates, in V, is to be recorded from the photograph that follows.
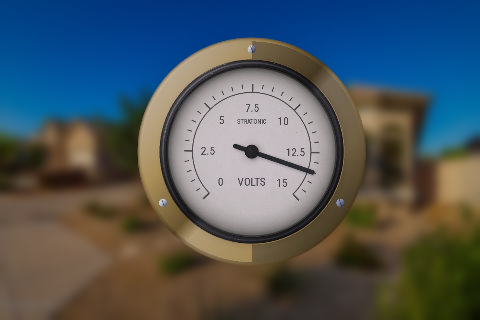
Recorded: 13.5 V
